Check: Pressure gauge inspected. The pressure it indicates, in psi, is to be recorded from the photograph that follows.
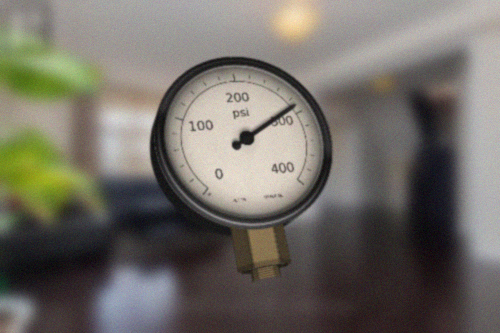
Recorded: 290 psi
